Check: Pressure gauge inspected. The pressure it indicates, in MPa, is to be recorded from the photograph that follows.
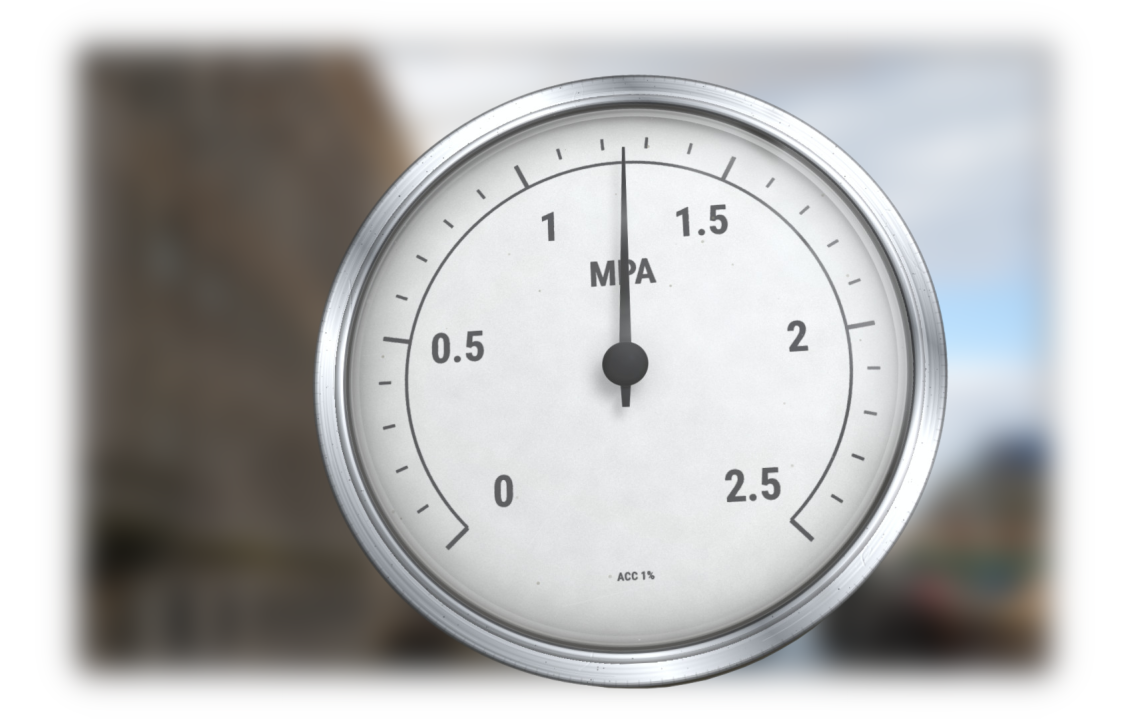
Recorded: 1.25 MPa
